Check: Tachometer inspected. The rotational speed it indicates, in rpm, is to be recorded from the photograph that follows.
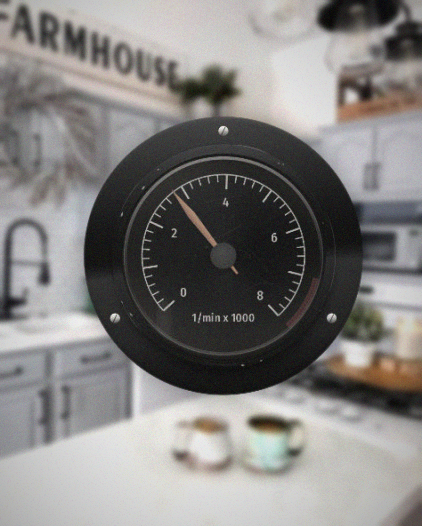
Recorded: 2800 rpm
